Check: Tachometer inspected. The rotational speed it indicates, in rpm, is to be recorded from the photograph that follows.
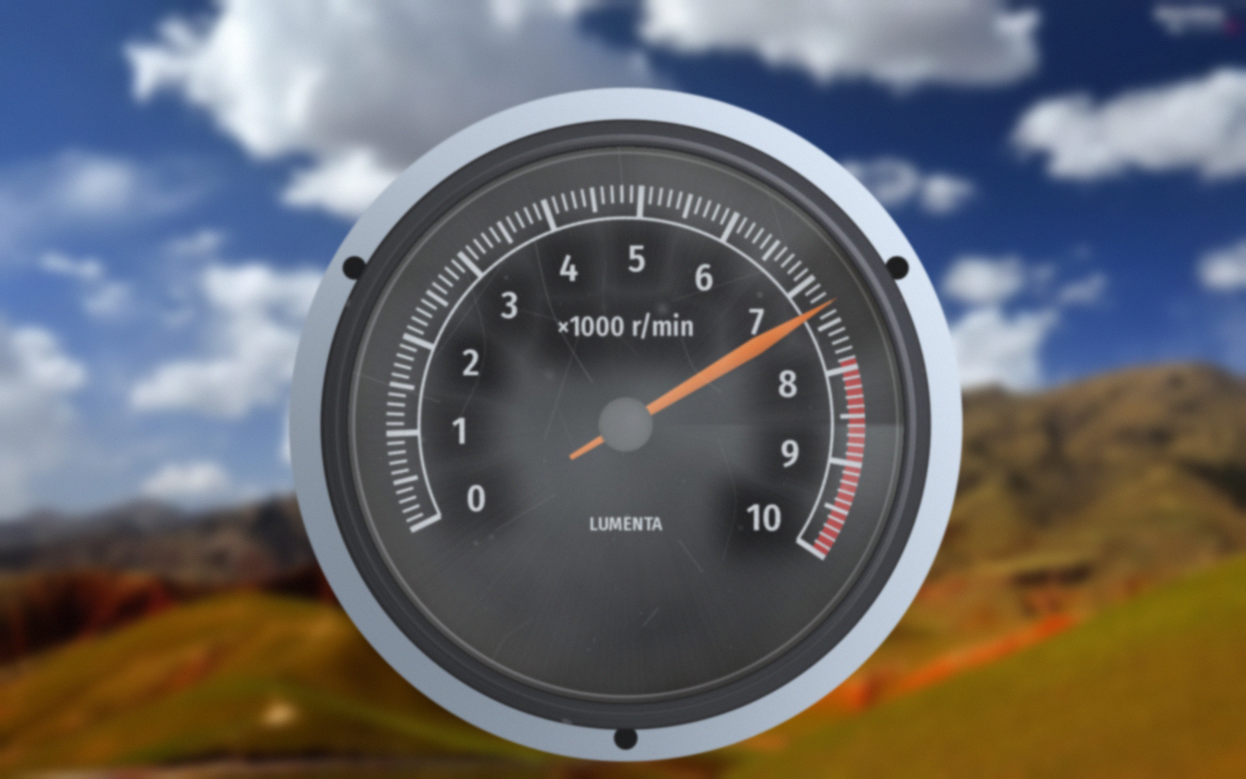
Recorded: 7300 rpm
